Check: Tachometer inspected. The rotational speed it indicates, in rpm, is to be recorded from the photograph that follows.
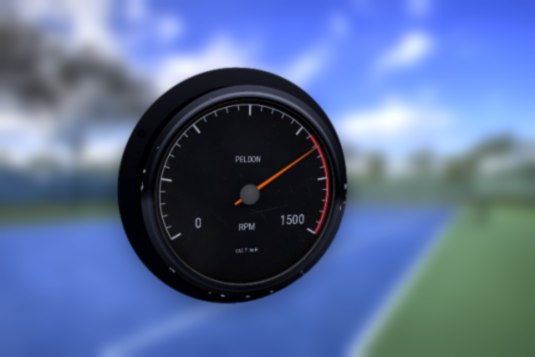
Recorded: 1100 rpm
